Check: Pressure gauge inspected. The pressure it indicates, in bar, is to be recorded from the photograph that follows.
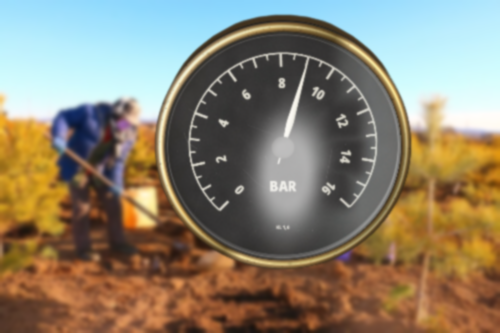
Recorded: 9 bar
